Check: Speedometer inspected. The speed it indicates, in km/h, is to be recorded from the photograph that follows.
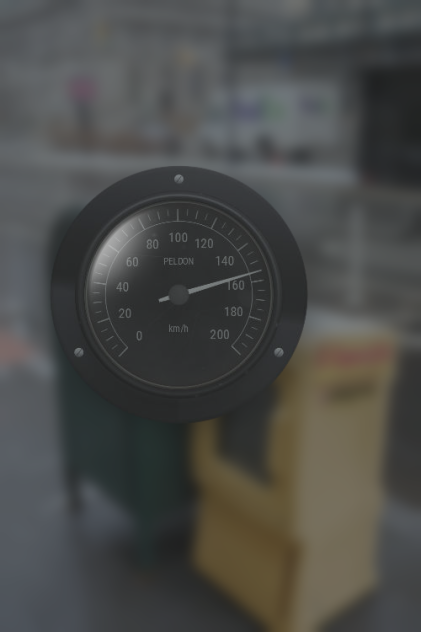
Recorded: 155 km/h
